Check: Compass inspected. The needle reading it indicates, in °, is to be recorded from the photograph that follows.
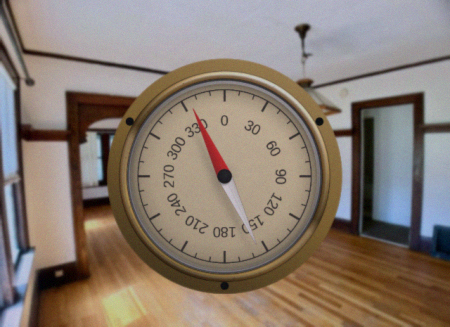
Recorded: 335 °
